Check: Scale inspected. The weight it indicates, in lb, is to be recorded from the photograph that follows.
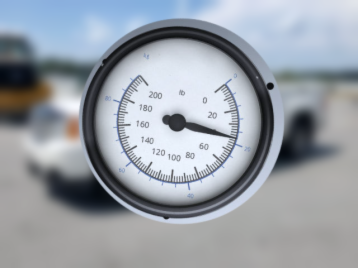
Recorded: 40 lb
